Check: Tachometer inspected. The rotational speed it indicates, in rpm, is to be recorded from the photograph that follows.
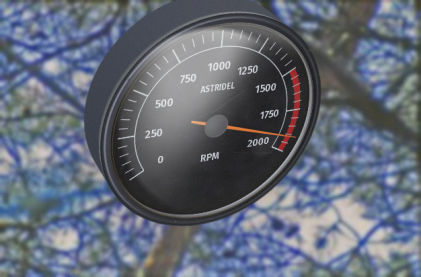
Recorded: 1900 rpm
